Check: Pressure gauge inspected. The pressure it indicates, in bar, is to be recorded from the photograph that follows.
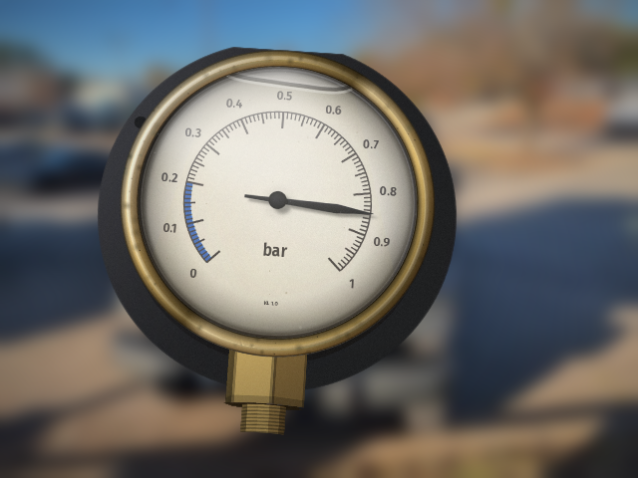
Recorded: 0.85 bar
